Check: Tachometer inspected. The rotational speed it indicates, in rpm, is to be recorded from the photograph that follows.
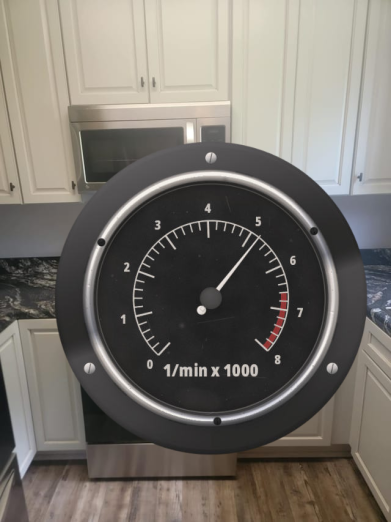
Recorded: 5200 rpm
